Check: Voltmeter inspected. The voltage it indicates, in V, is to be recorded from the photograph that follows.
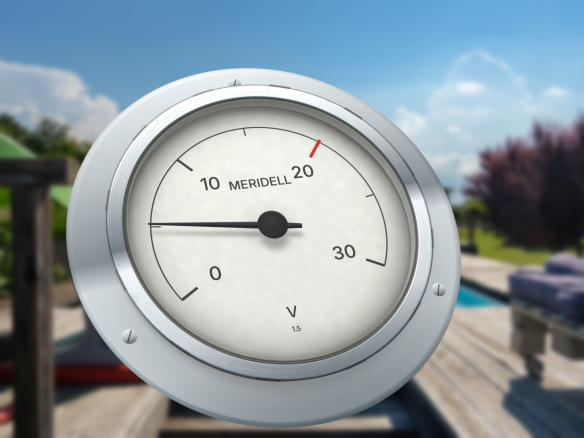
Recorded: 5 V
